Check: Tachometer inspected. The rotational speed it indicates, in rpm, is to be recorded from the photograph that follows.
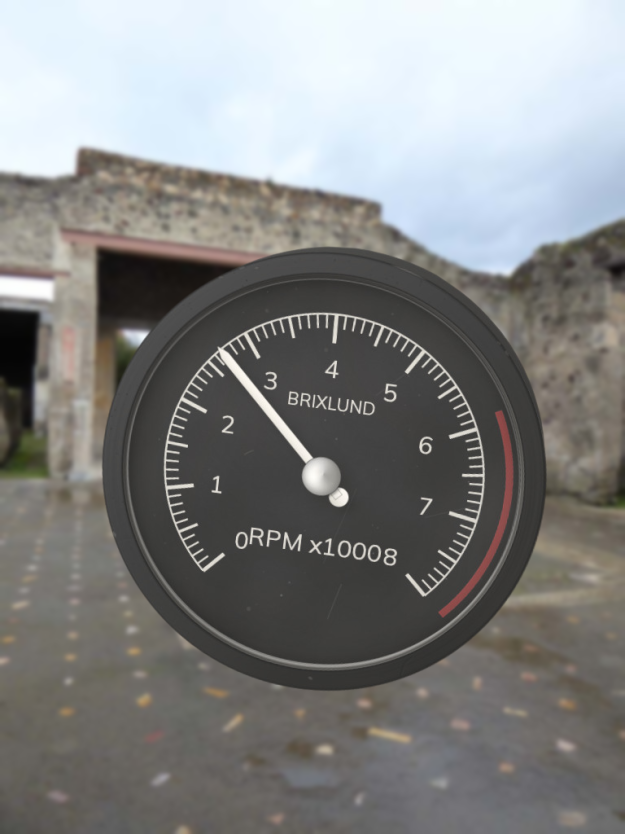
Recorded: 2700 rpm
